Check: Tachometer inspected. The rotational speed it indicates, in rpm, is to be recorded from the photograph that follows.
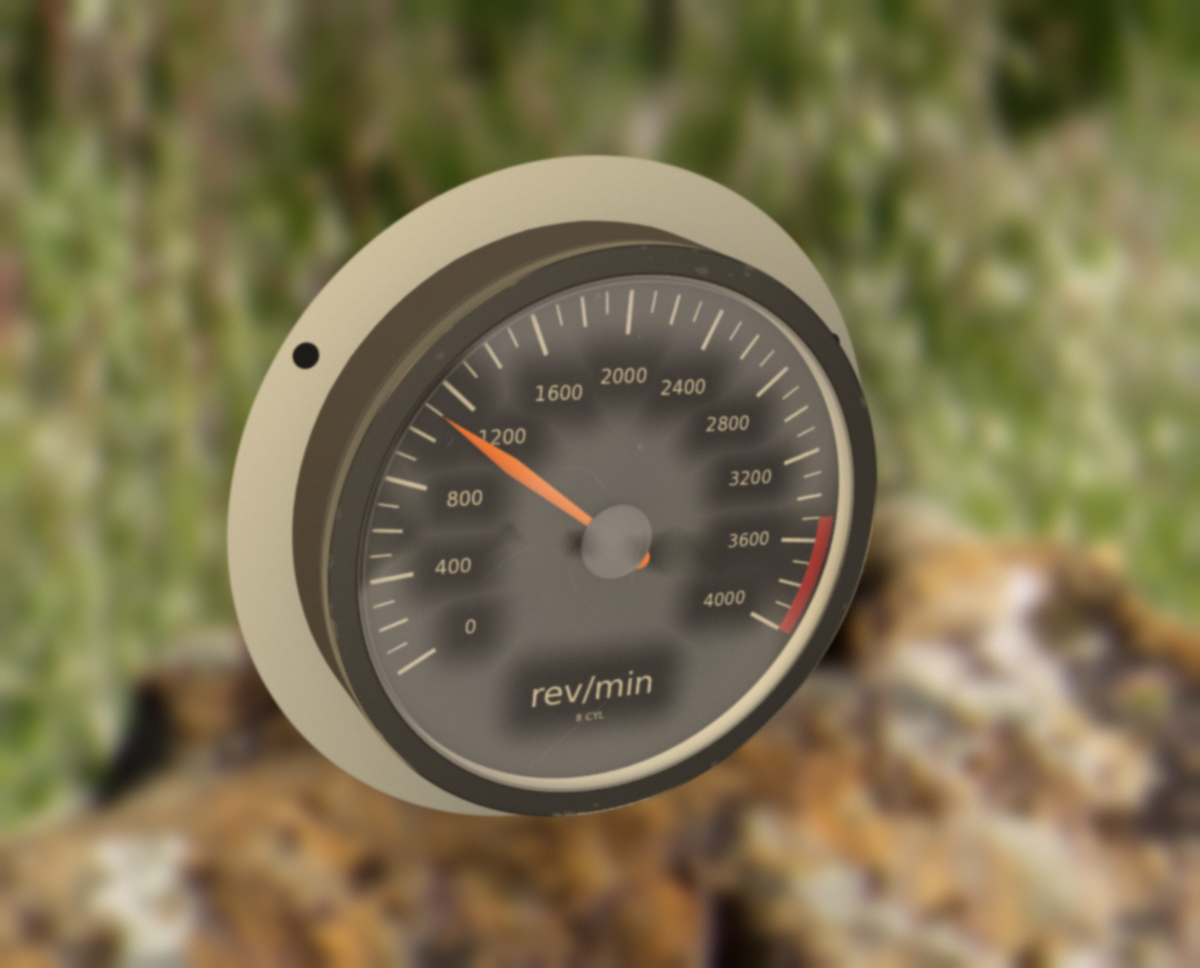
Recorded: 1100 rpm
